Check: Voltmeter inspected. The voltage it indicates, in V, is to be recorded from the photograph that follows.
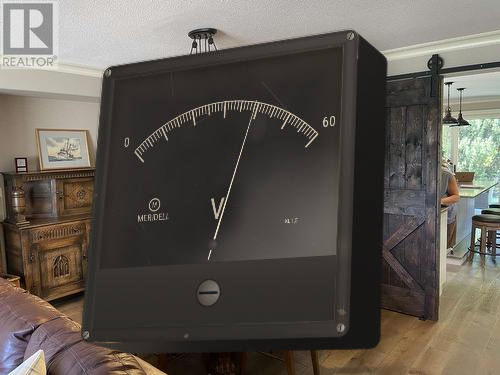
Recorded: 40 V
